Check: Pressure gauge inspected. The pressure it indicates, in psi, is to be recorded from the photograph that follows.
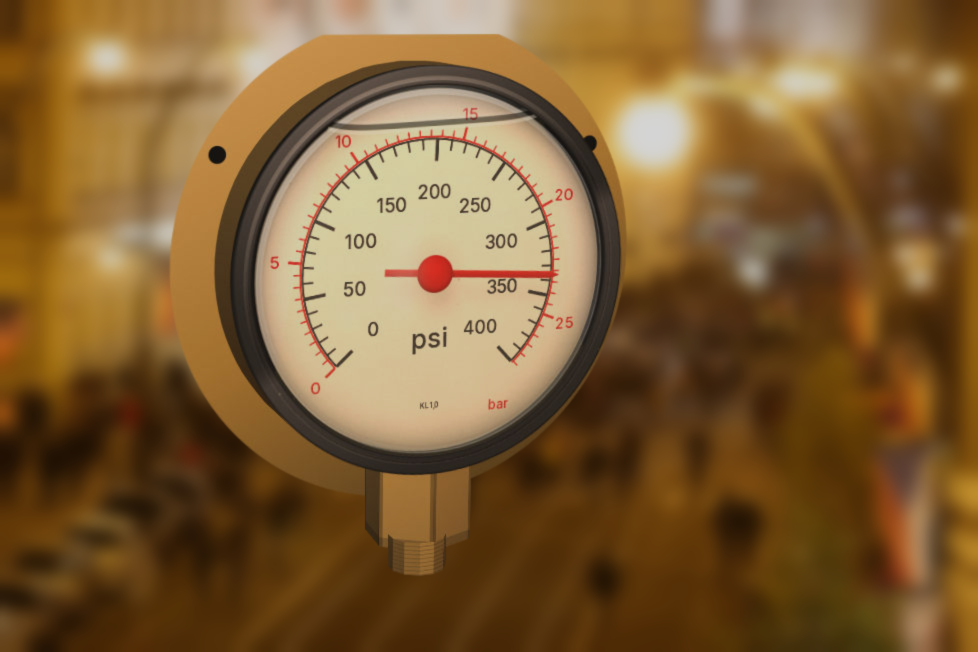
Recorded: 335 psi
